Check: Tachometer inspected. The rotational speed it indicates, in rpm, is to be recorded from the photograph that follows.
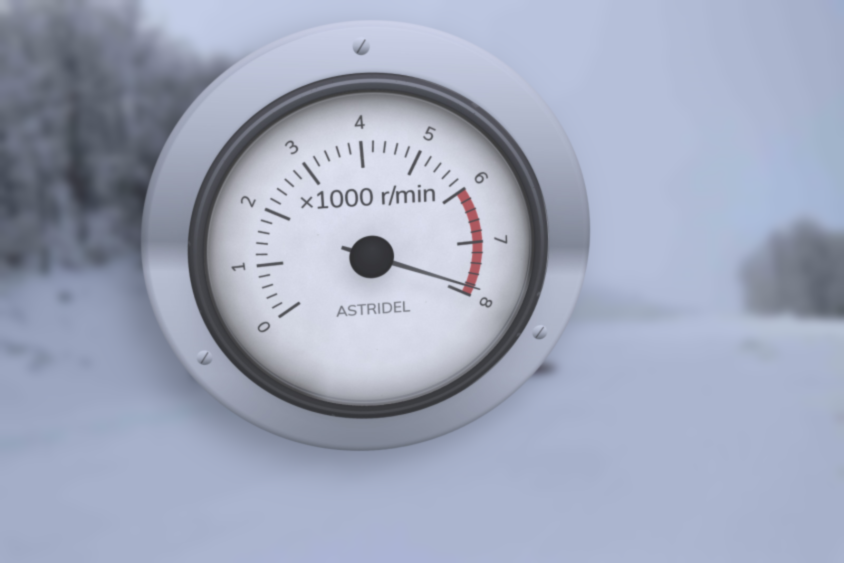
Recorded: 7800 rpm
